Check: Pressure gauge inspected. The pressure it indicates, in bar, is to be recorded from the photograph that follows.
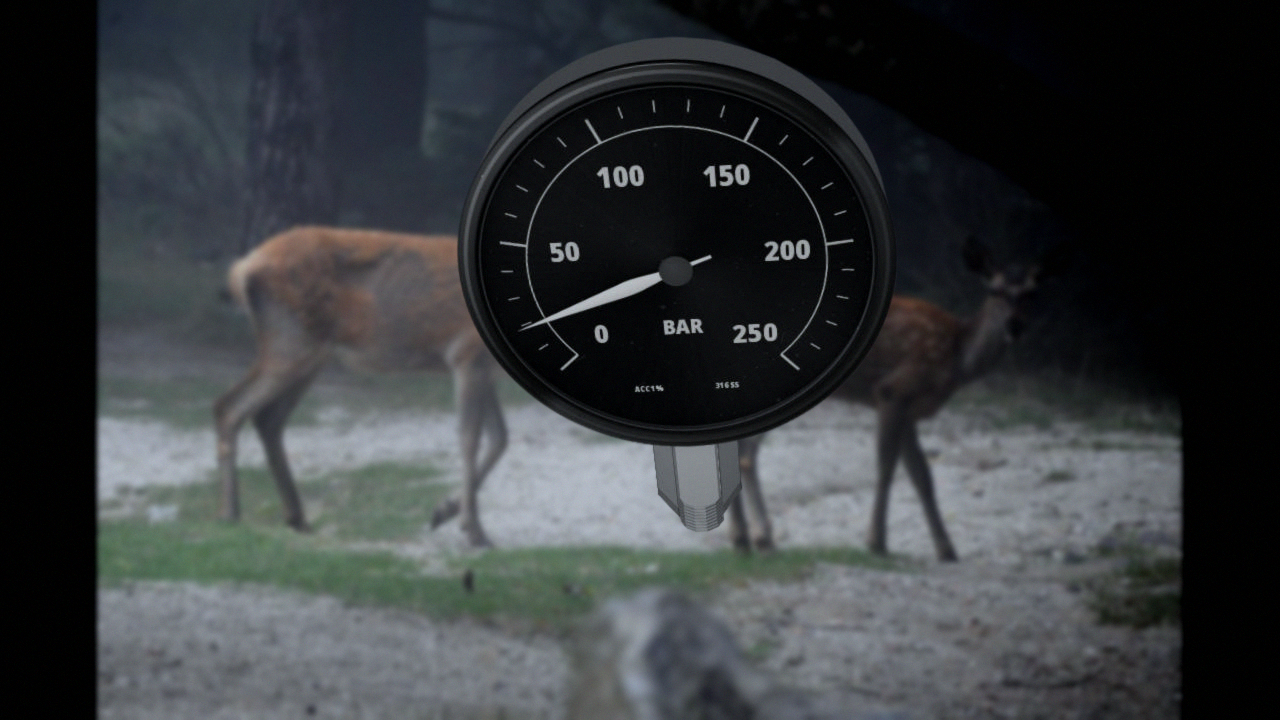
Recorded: 20 bar
